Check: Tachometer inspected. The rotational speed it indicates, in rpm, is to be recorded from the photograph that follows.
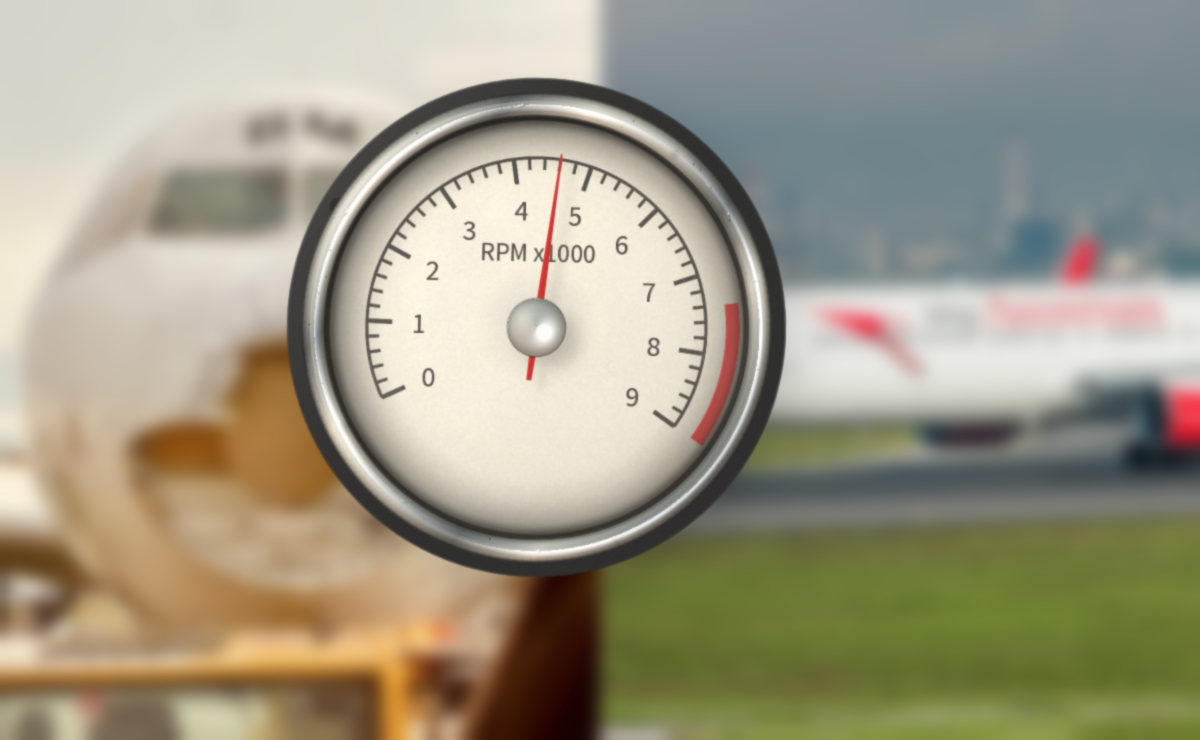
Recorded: 4600 rpm
